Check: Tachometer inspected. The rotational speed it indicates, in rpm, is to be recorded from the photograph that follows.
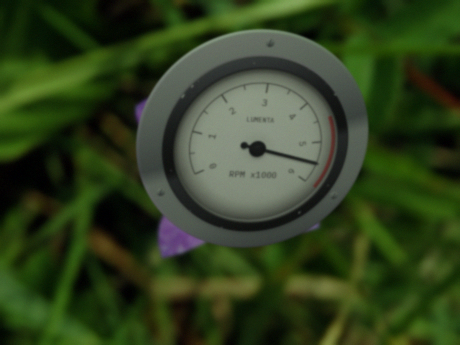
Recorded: 5500 rpm
